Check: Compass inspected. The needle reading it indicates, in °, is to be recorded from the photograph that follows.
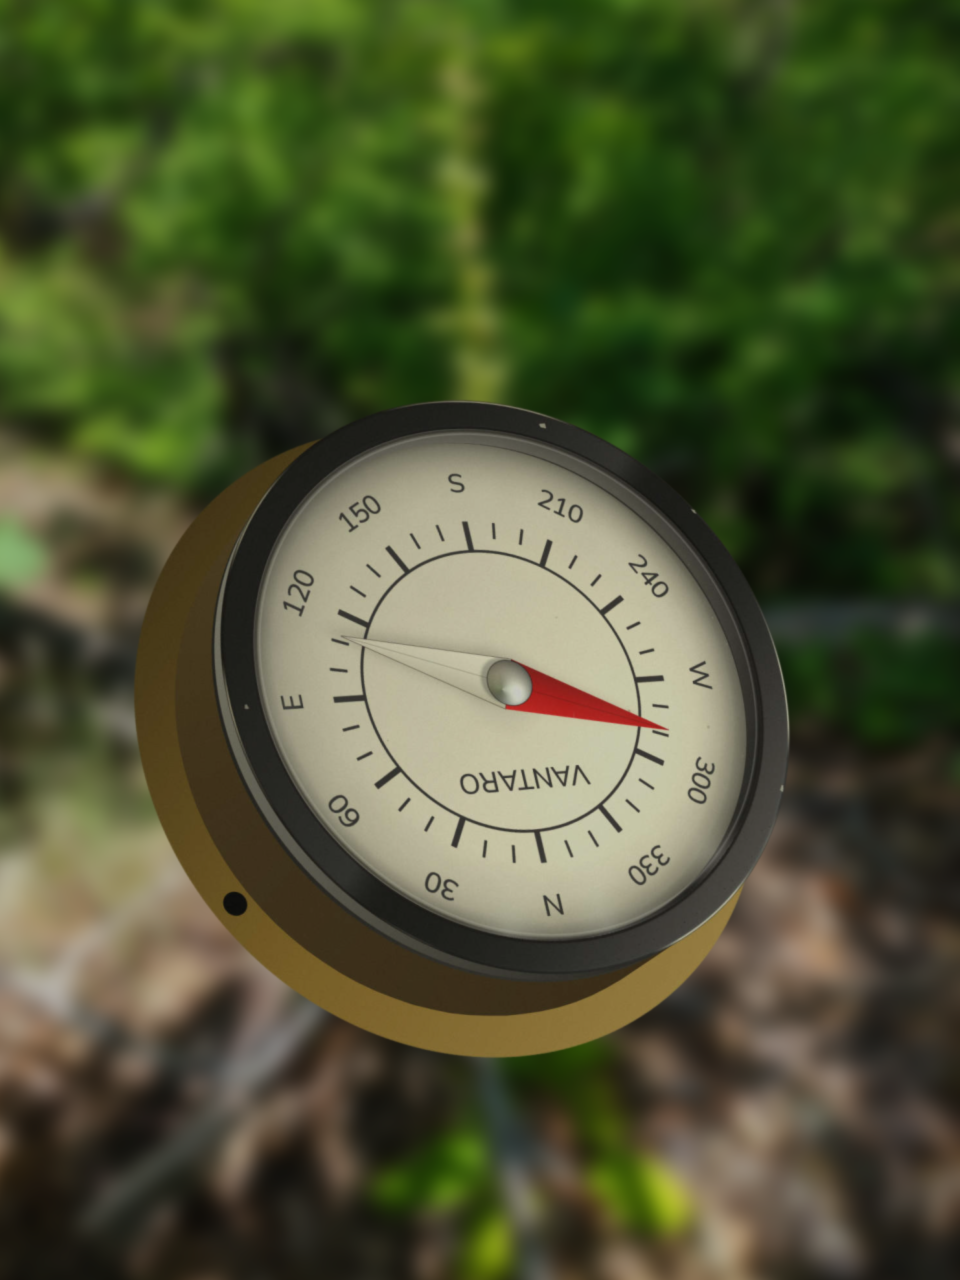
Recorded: 290 °
